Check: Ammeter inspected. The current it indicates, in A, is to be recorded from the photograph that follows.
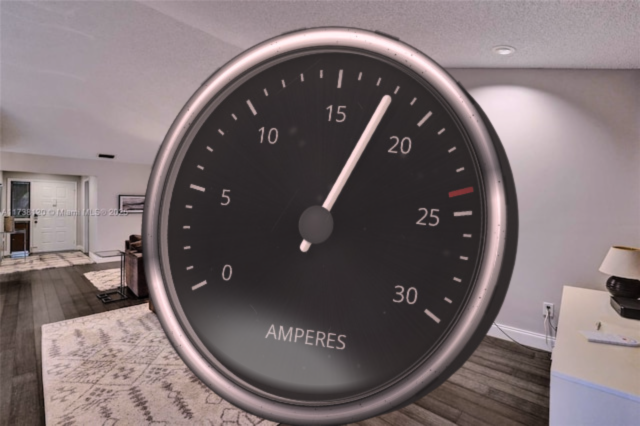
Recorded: 18 A
